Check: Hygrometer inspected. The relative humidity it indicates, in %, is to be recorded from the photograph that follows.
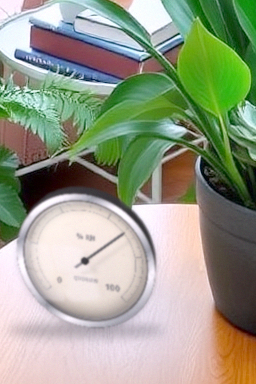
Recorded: 68 %
